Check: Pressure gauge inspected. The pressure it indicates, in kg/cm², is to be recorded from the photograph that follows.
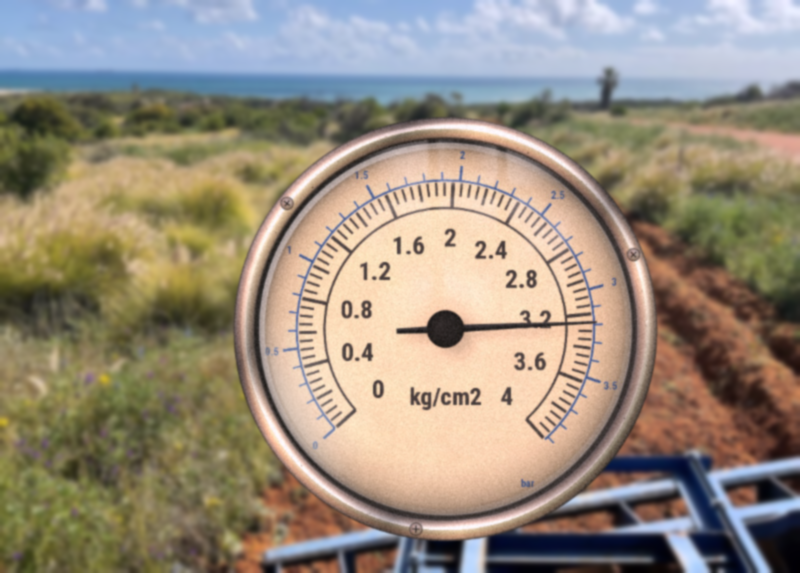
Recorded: 3.25 kg/cm²
